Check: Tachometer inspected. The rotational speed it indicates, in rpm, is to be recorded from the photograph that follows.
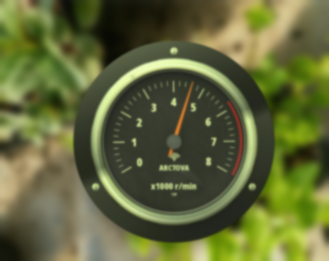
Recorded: 4600 rpm
